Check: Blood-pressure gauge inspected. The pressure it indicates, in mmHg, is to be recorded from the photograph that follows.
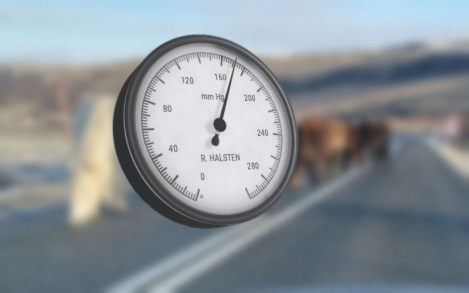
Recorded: 170 mmHg
